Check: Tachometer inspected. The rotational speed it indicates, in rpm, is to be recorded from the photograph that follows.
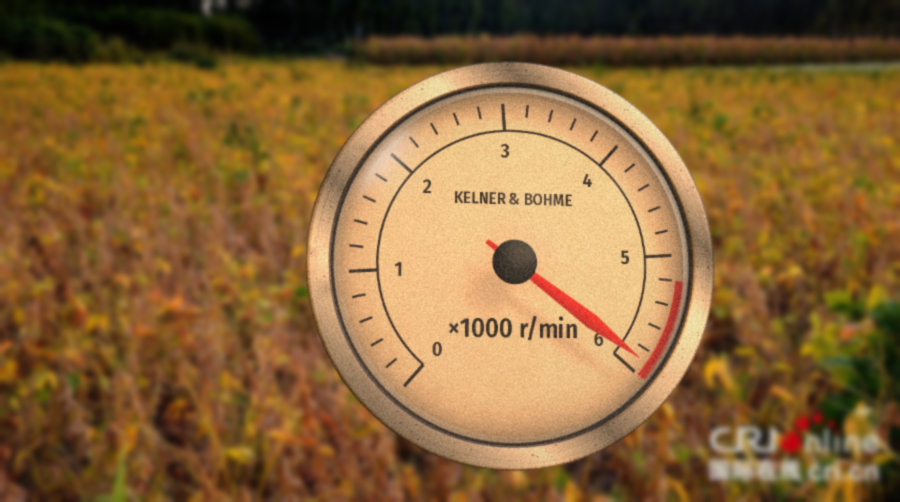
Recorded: 5900 rpm
